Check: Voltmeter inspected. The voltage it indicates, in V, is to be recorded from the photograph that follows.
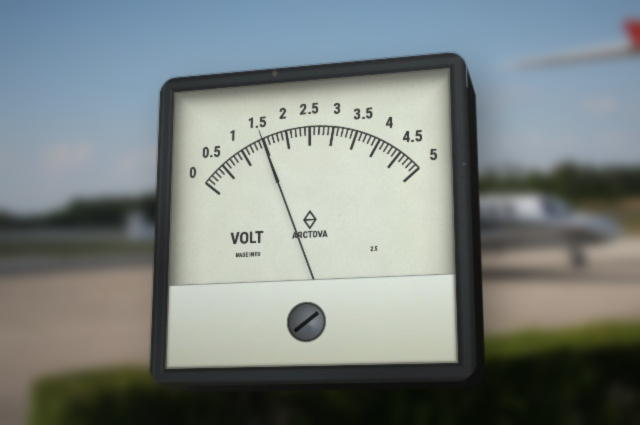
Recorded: 1.5 V
